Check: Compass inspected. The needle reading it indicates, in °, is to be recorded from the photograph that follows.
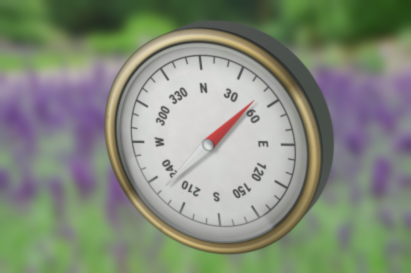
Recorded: 50 °
